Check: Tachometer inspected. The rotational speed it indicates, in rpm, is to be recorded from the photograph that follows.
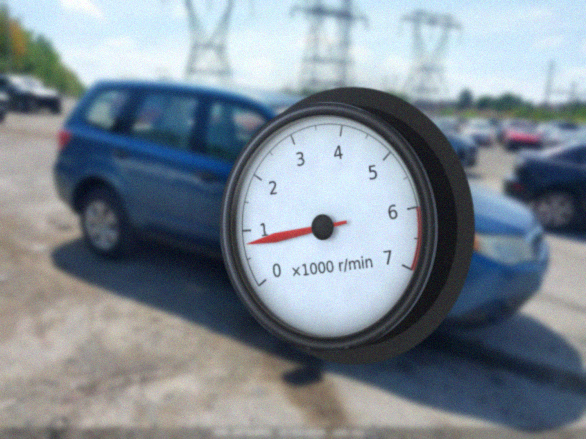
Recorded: 750 rpm
